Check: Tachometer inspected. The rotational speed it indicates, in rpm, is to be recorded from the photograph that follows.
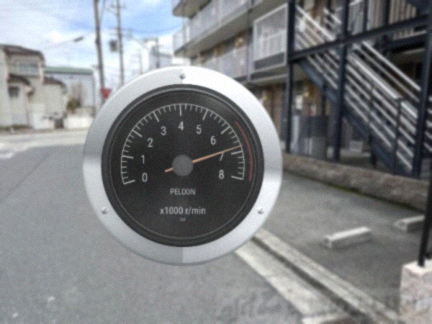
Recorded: 6800 rpm
